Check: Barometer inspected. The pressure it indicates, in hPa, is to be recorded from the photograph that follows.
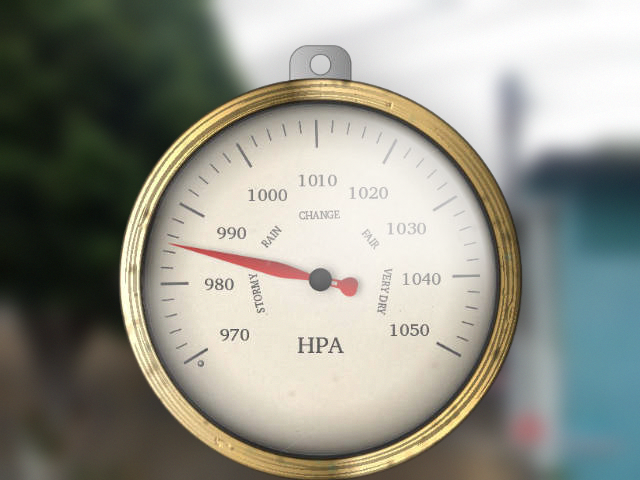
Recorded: 985 hPa
